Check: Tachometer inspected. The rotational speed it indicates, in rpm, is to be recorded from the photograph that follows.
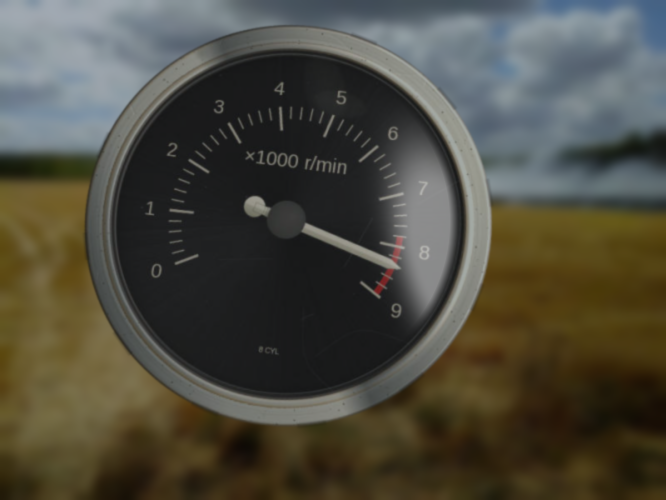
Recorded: 8400 rpm
